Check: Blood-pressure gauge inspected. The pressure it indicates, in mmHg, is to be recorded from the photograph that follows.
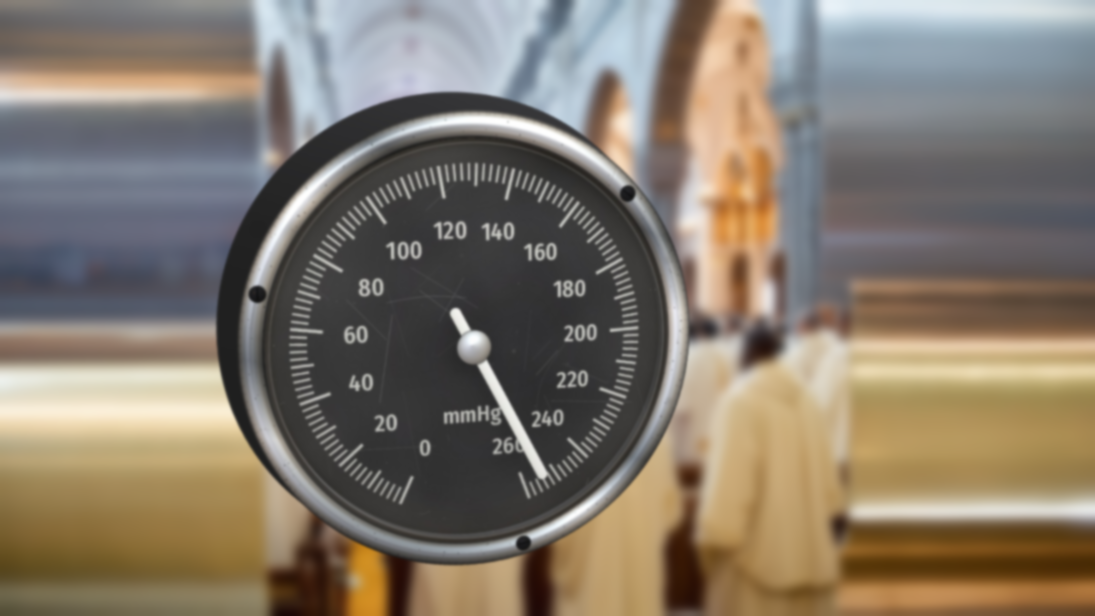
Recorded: 254 mmHg
